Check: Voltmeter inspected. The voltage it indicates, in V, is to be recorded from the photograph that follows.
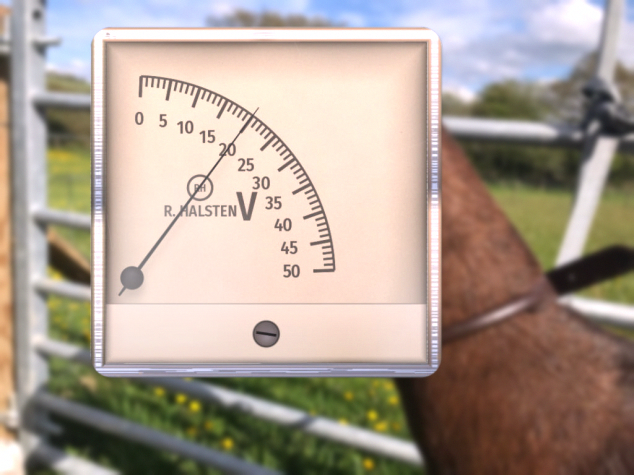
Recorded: 20 V
